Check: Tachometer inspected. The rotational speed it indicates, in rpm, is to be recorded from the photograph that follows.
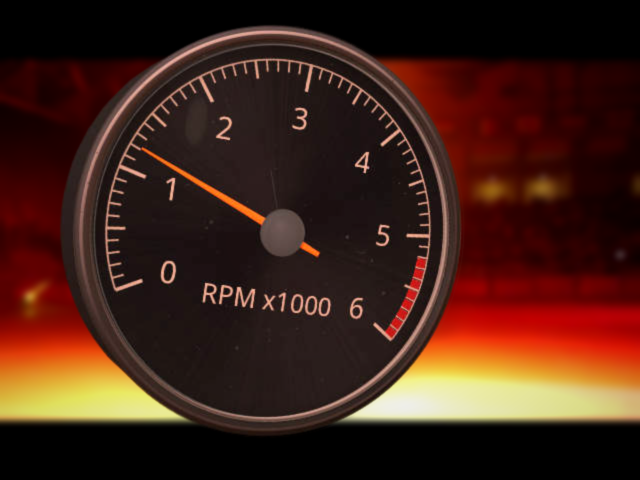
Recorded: 1200 rpm
